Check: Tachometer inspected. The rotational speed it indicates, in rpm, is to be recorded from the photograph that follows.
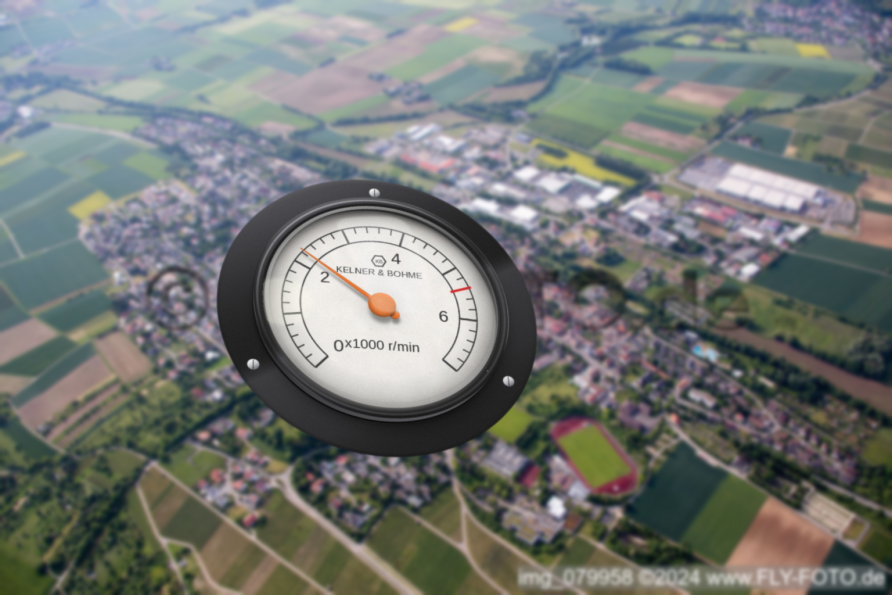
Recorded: 2200 rpm
